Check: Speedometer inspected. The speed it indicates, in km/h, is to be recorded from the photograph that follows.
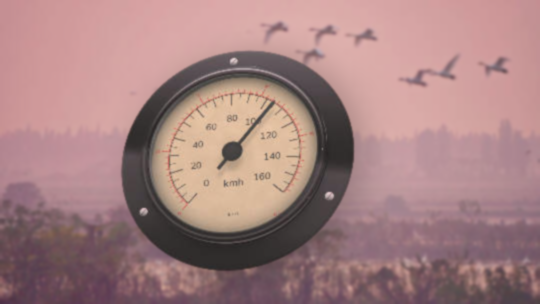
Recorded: 105 km/h
